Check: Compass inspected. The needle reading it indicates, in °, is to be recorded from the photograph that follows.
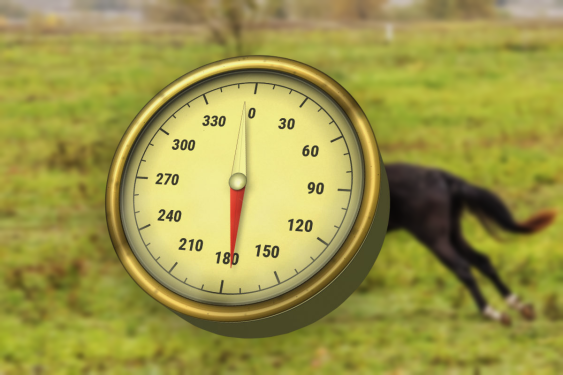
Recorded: 175 °
